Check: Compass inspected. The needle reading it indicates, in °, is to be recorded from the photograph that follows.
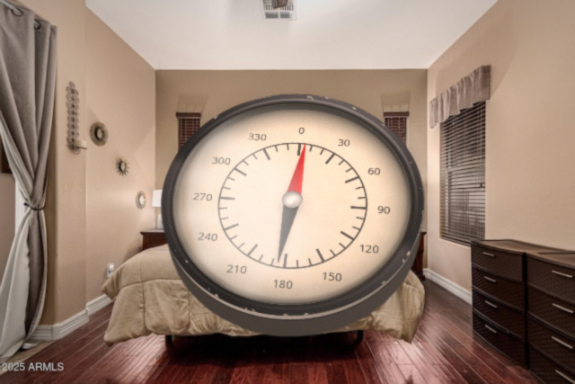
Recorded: 5 °
